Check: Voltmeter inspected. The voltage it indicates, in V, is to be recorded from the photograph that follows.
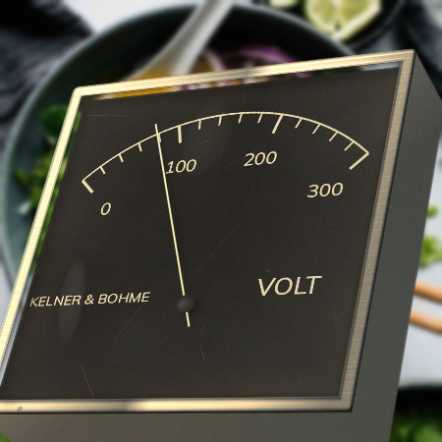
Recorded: 80 V
